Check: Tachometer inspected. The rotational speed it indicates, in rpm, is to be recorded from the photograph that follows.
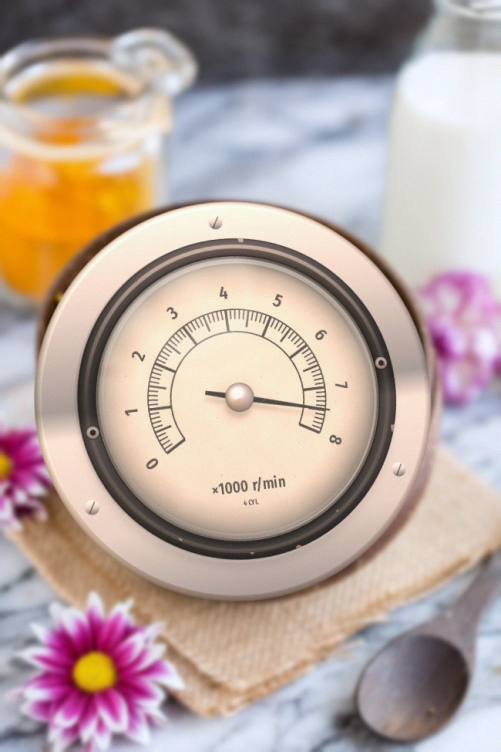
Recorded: 7500 rpm
